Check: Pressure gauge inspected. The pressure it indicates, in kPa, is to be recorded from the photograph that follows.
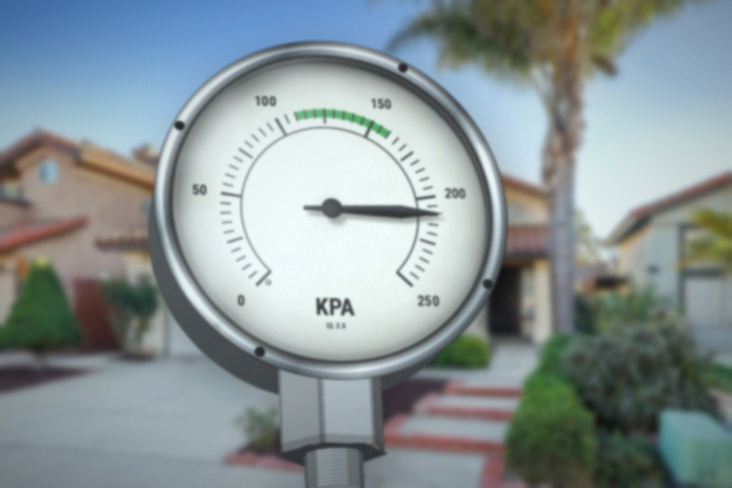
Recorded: 210 kPa
